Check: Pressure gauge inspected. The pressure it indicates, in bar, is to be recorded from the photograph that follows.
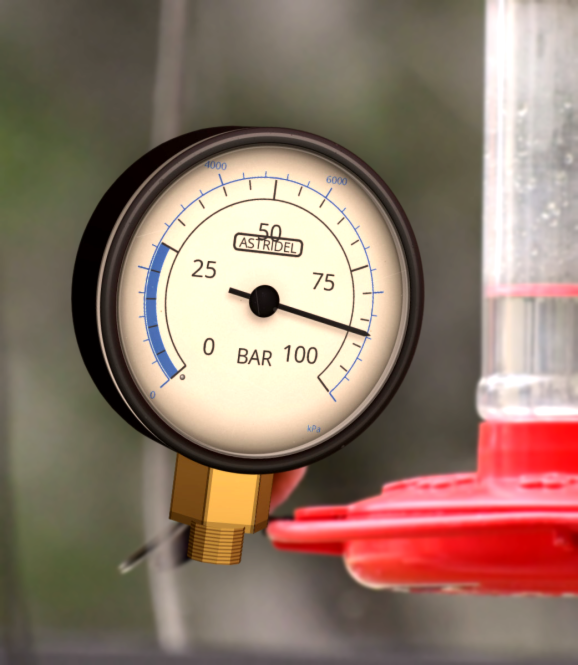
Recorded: 87.5 bar
